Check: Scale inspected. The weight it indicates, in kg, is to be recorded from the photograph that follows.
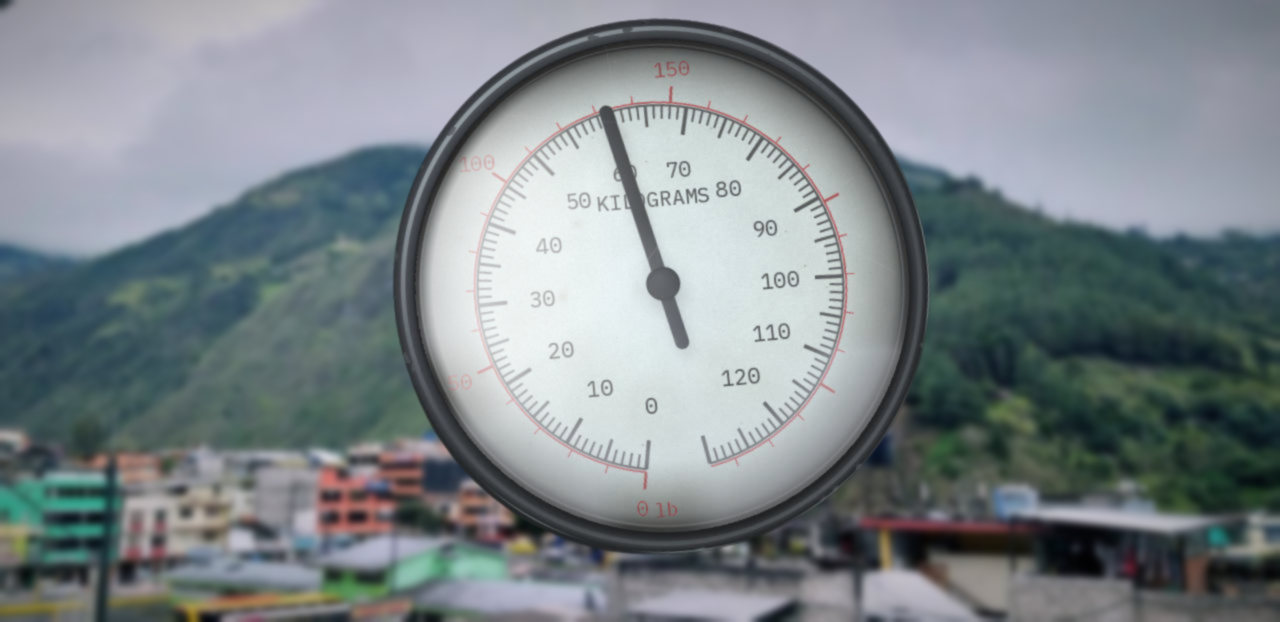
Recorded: 60 kg
